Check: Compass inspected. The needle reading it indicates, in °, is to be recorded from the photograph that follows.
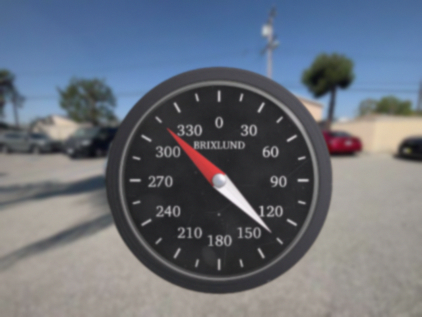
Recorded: 315 °
